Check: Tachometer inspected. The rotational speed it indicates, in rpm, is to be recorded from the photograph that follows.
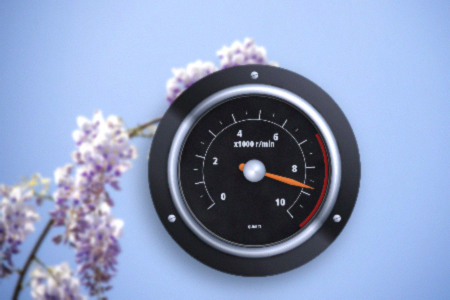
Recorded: 8750 rpm
